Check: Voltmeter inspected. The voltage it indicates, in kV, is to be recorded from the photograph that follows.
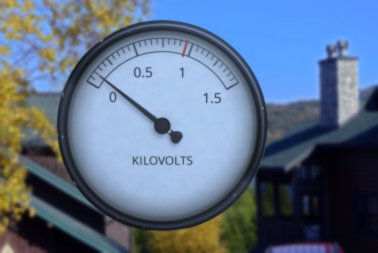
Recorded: 0.1 kV
